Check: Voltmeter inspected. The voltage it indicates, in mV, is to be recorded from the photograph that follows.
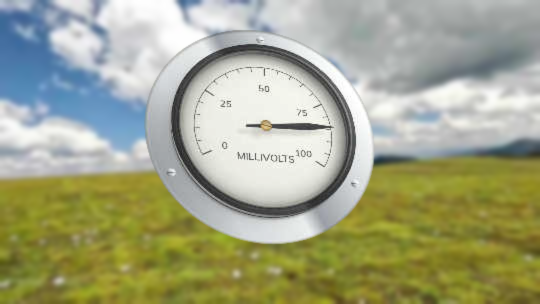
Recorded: 85 mV
